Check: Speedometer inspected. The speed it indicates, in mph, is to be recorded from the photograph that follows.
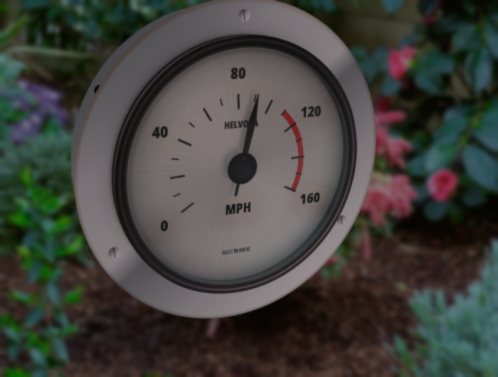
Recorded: 90 mph
